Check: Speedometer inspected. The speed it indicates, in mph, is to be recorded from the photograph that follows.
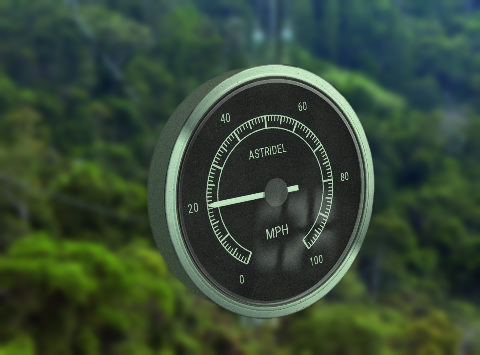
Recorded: 20 mph
